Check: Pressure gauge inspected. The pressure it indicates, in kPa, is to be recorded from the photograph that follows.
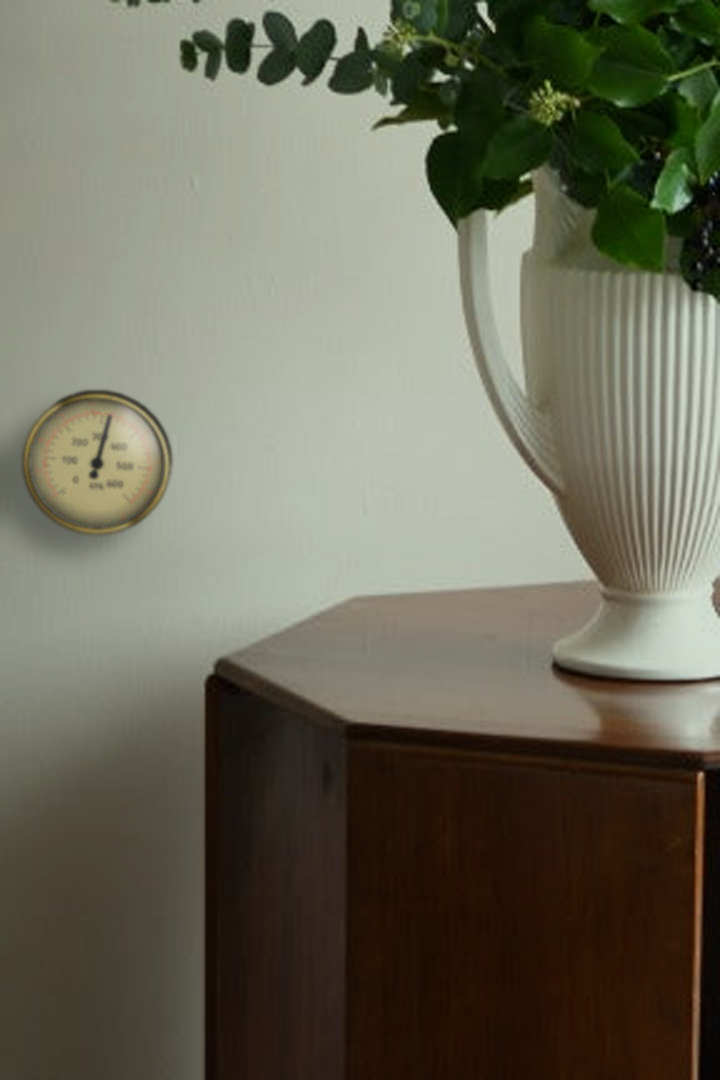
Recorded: 320 kPa
